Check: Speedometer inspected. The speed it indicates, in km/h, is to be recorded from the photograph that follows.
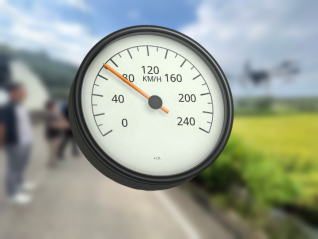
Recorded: 70 km/h
